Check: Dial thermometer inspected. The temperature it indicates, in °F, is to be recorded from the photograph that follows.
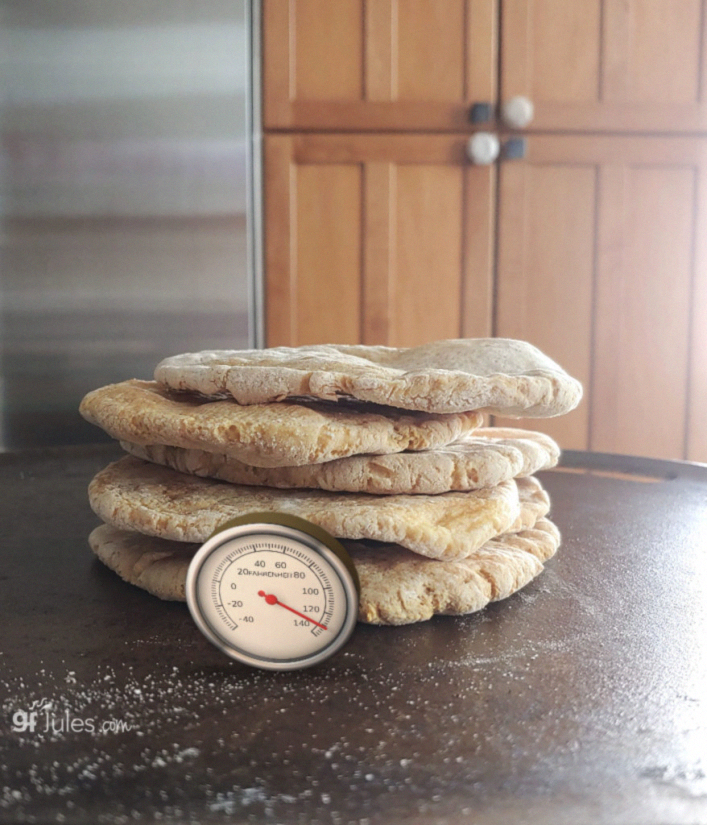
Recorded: 130 °F
